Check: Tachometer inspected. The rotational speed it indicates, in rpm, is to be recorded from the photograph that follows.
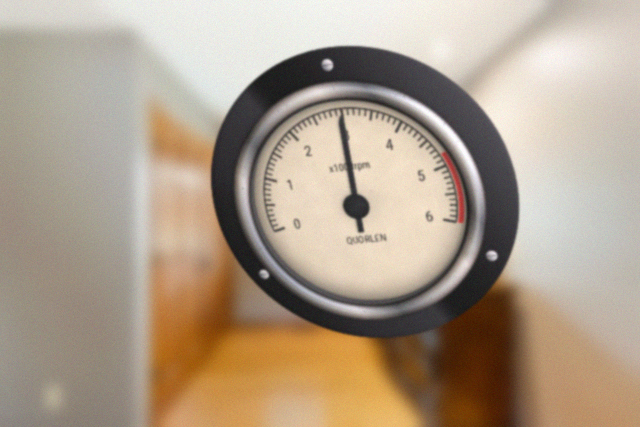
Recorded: 3000 rpm
